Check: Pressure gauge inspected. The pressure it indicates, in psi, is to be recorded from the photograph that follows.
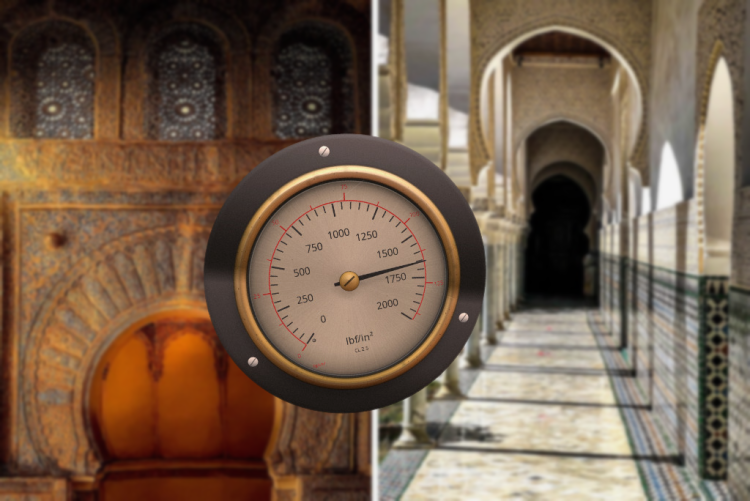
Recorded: 1650 psi
